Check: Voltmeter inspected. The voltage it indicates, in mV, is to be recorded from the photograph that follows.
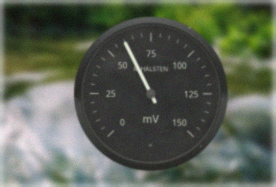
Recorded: 60 mV
